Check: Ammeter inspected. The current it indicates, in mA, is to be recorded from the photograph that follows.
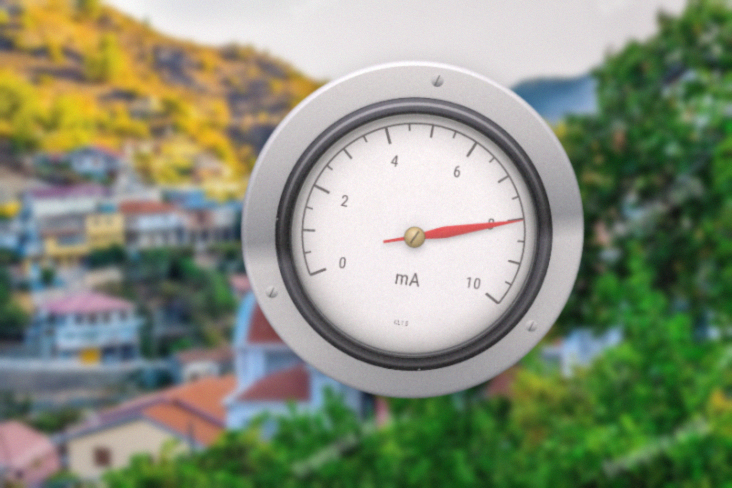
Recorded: 8 mA
